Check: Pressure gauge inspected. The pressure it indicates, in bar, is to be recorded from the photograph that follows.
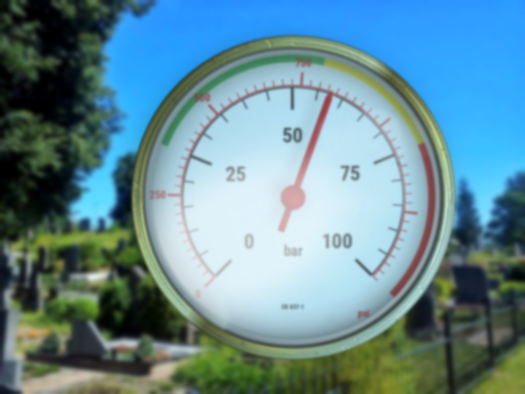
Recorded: 57.5 bar
